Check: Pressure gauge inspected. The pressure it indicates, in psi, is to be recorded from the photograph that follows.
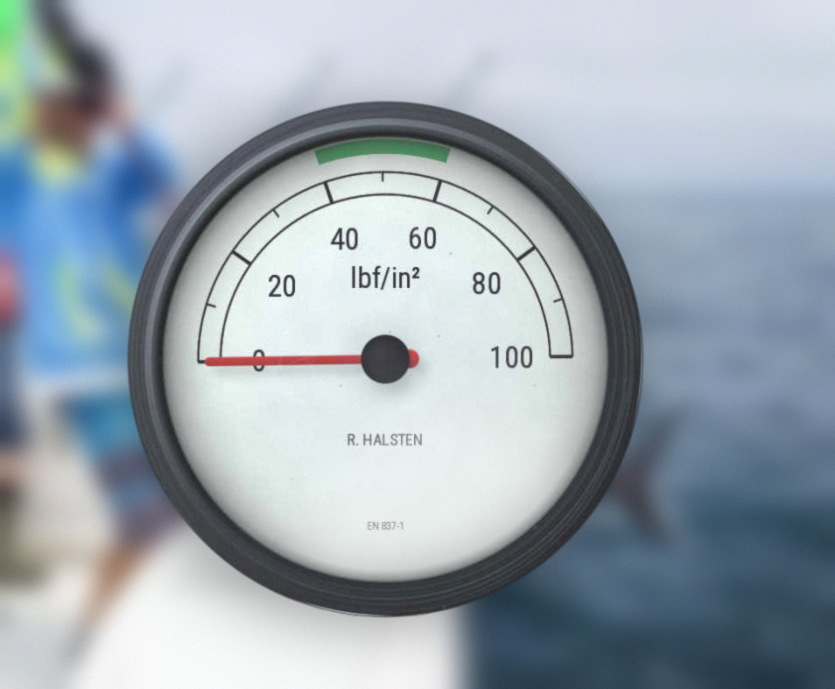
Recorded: 0 psi
